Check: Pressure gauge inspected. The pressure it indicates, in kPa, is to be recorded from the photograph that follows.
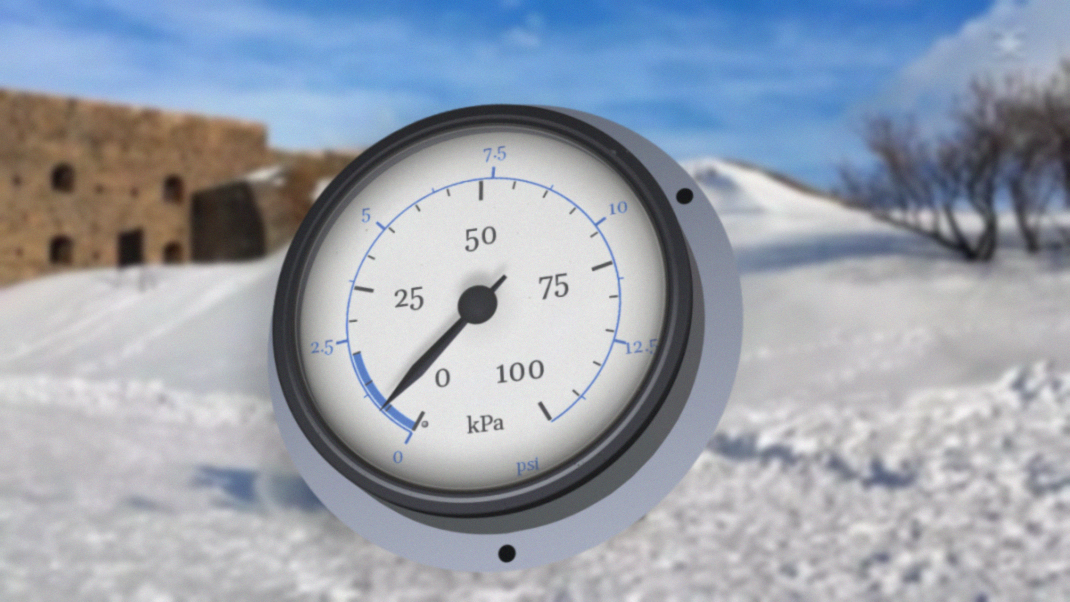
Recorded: 5 kPa
